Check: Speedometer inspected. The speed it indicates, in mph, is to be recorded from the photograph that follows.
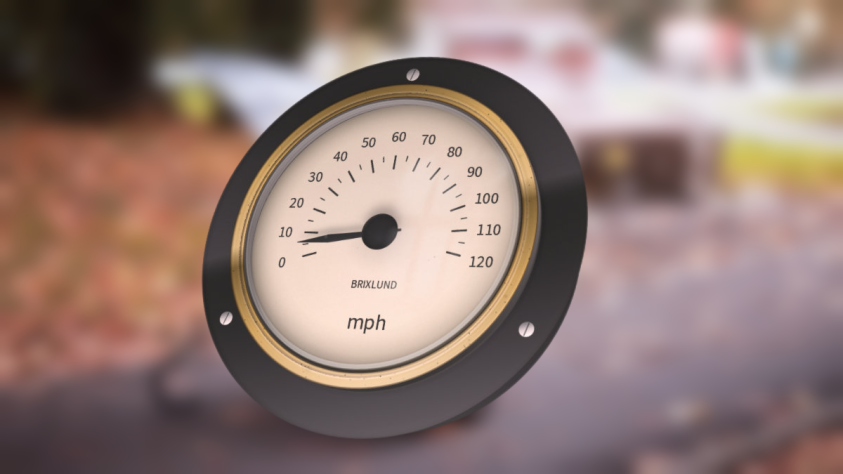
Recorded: 5 mph
